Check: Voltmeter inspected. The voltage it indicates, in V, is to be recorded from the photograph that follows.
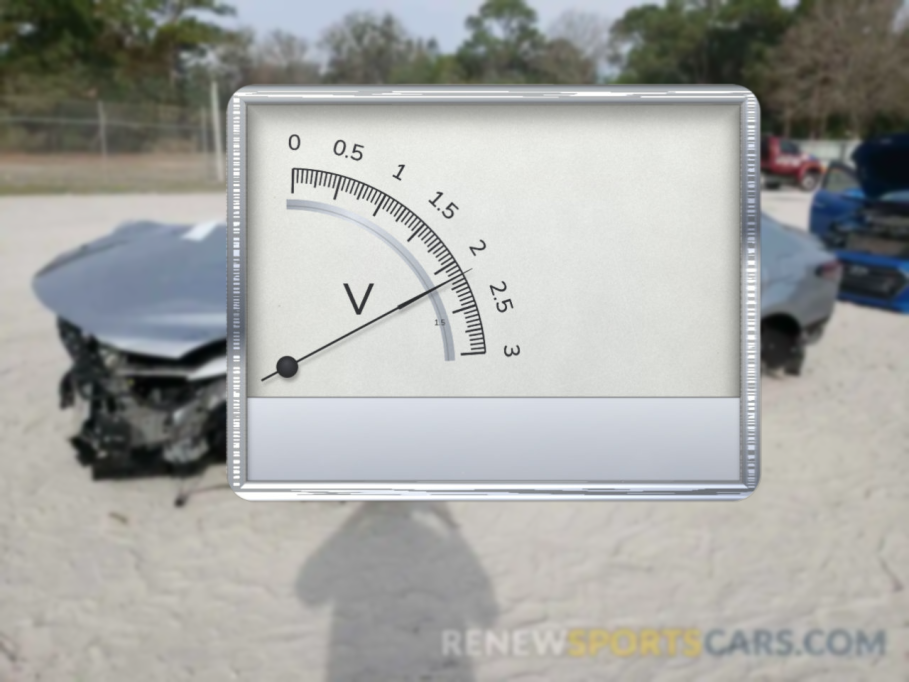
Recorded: 2.15 V
